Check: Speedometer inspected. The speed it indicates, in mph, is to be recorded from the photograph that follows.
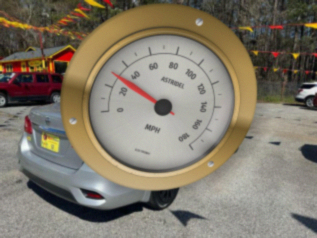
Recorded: 30 mph
